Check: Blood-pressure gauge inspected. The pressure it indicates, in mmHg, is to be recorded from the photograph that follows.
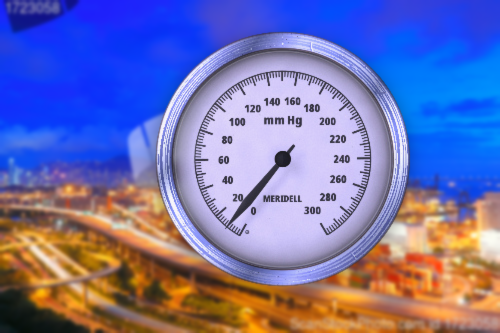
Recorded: 10 mmHg
